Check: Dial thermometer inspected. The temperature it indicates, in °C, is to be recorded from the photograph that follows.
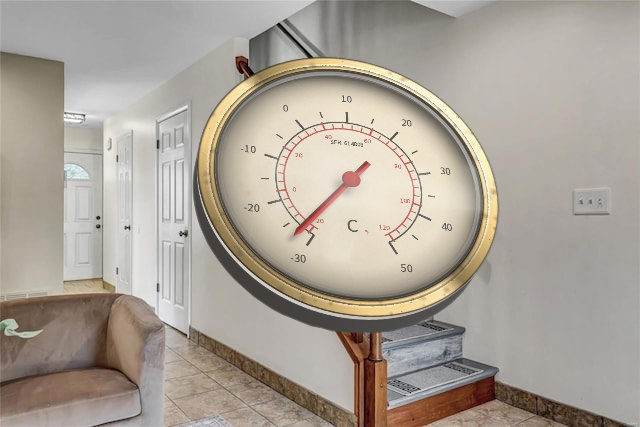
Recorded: -27.5 °C
